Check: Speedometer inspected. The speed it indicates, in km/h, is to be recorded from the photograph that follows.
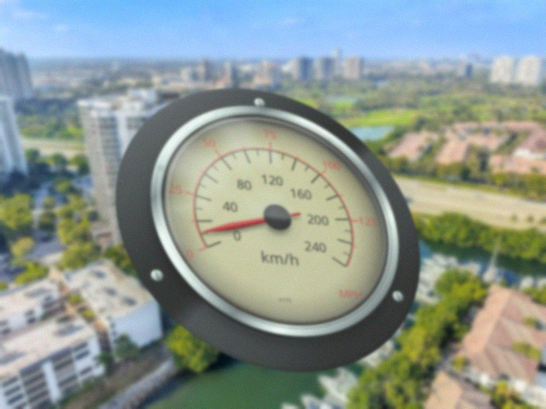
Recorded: 10 km/h
